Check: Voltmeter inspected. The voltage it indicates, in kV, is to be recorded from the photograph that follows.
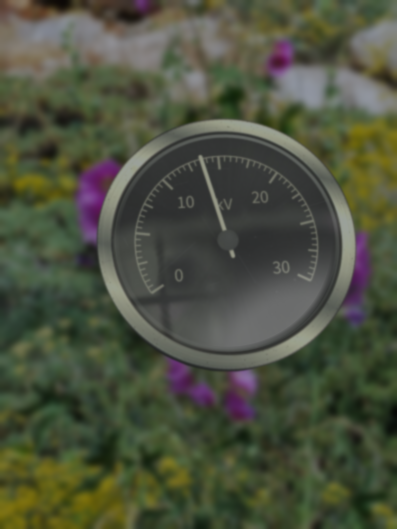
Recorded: 13.5 kV
